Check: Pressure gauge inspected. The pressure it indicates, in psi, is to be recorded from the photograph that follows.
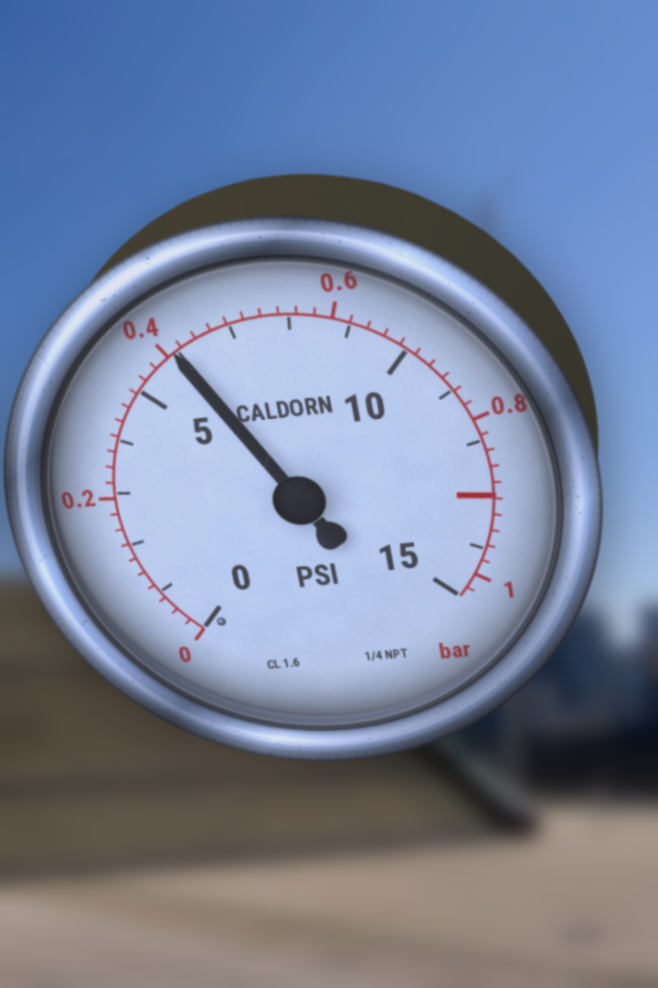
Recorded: 6 psi
